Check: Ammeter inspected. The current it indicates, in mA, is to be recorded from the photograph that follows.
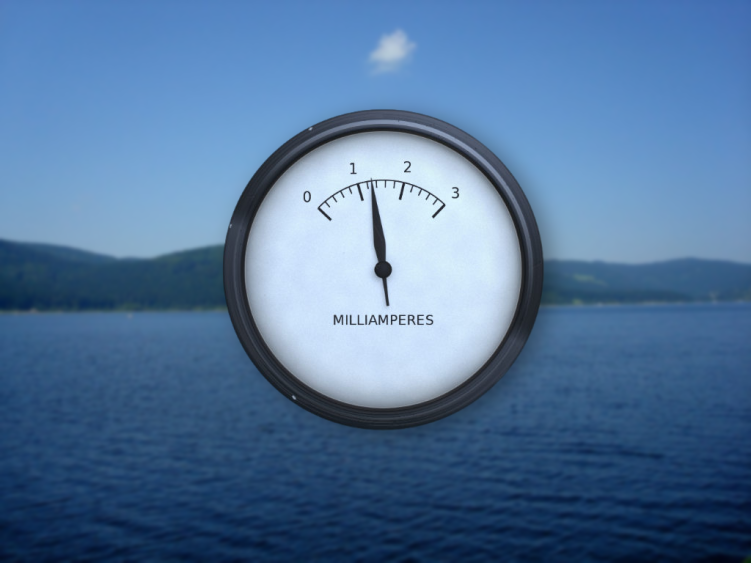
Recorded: 1.3 mA
